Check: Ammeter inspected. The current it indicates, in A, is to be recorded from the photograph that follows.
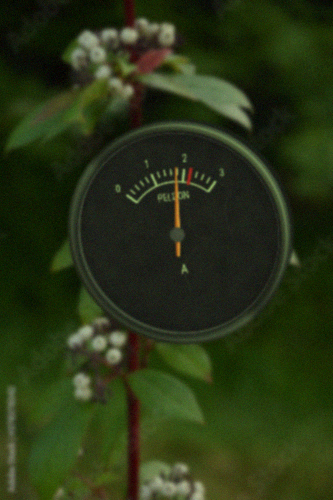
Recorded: 1.8 A
